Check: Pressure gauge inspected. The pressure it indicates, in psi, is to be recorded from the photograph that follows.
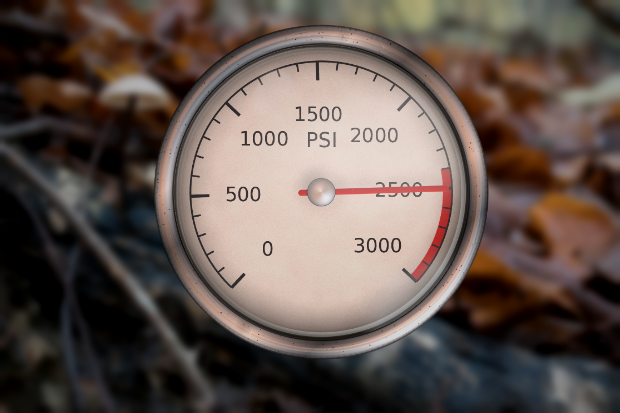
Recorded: 2500 psi
